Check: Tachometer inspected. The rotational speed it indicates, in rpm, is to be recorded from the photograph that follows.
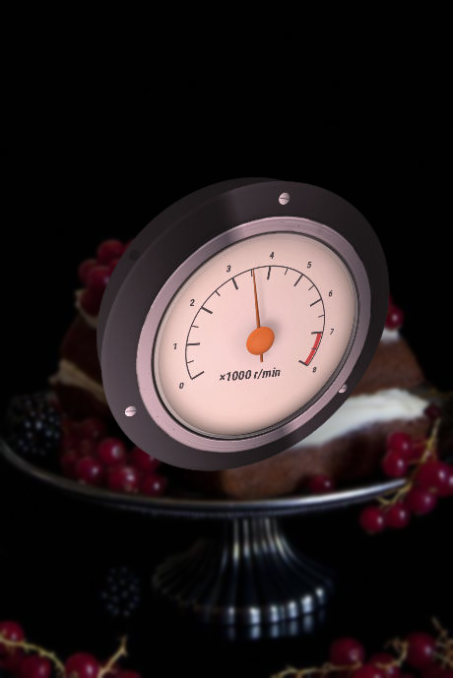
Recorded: 3500 rpm
